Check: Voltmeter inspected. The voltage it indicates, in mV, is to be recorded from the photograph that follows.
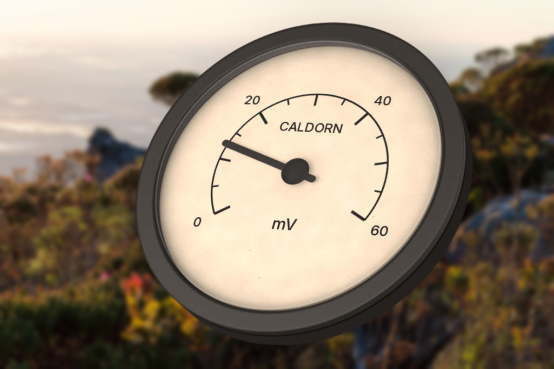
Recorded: 12.5 mV
